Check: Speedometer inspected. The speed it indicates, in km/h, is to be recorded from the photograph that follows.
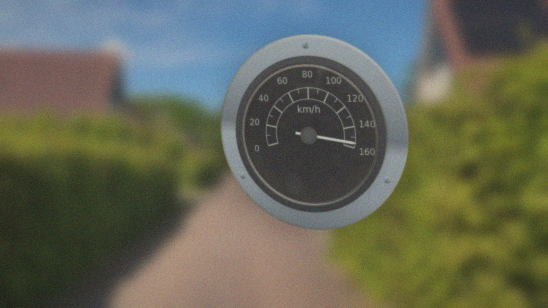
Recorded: 155 km/h
